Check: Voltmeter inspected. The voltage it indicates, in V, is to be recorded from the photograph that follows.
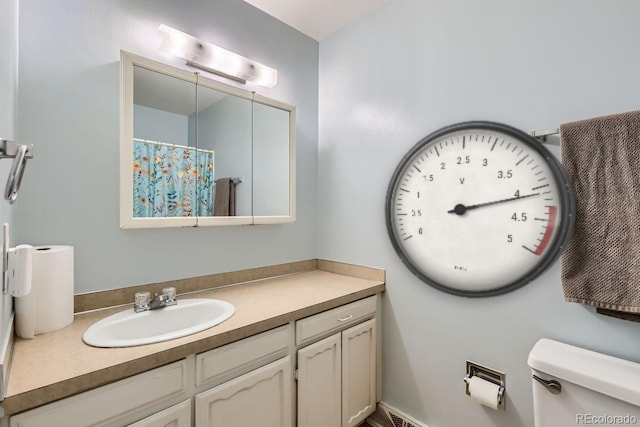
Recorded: 4.1 V
